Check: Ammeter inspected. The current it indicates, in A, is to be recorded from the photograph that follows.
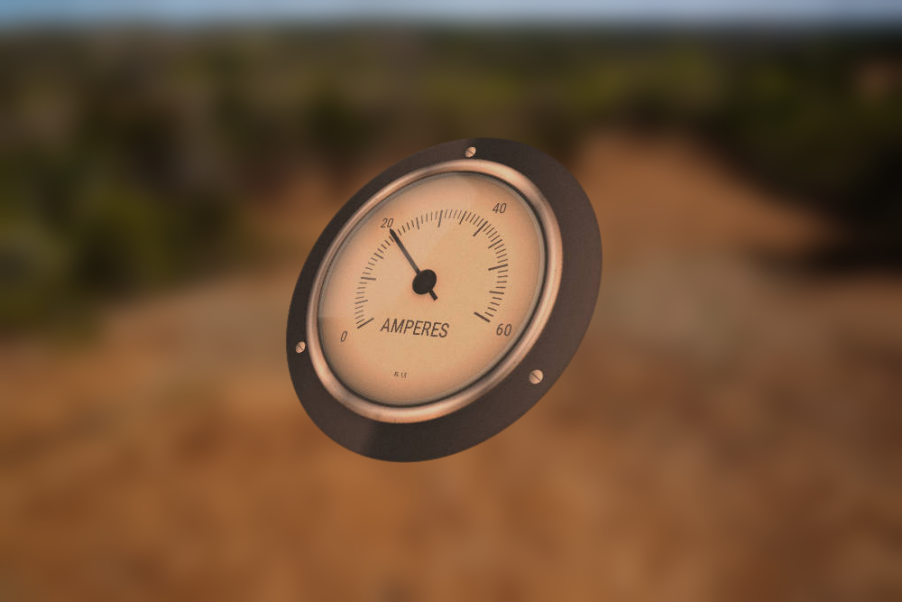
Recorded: 20 A
